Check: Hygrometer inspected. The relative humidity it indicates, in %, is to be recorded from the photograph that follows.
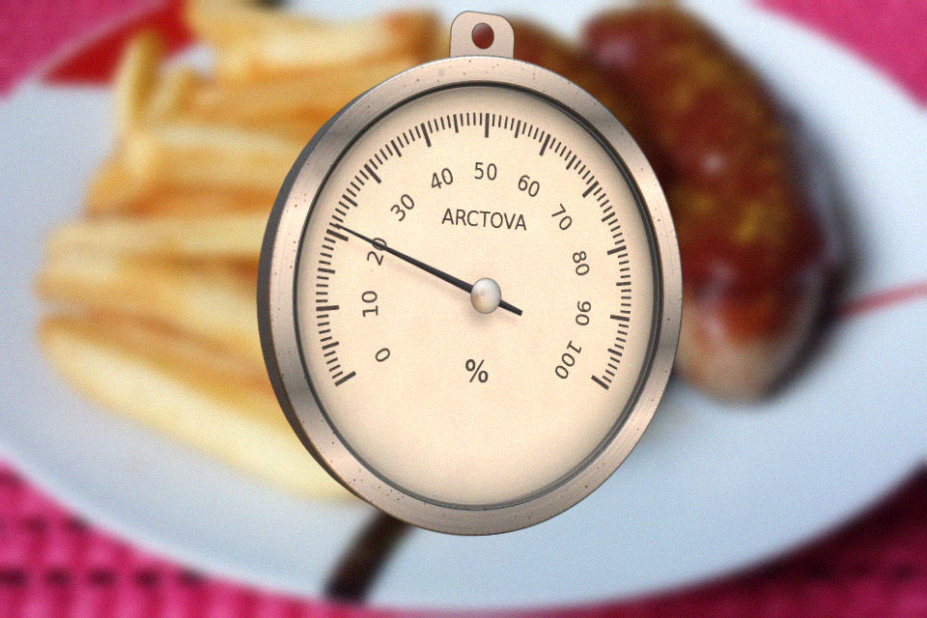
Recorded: 21 %
